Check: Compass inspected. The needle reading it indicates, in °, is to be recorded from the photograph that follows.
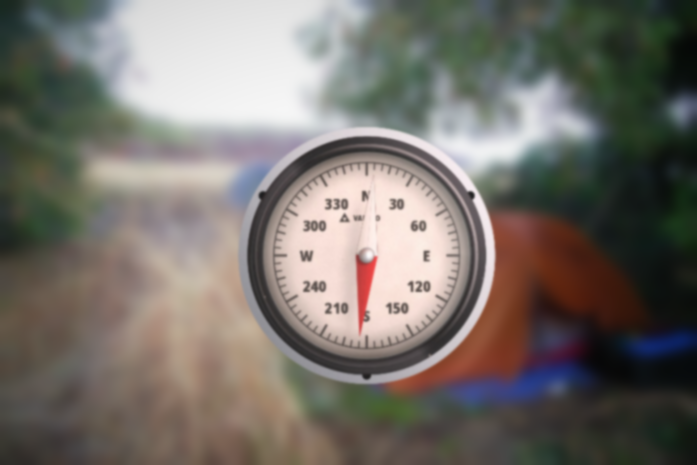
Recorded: 185 °
